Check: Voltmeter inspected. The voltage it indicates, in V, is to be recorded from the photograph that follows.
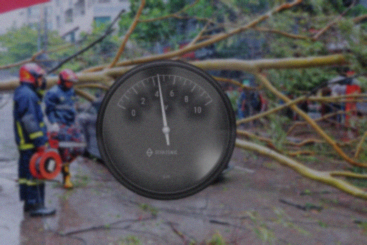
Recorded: 4.5 V
